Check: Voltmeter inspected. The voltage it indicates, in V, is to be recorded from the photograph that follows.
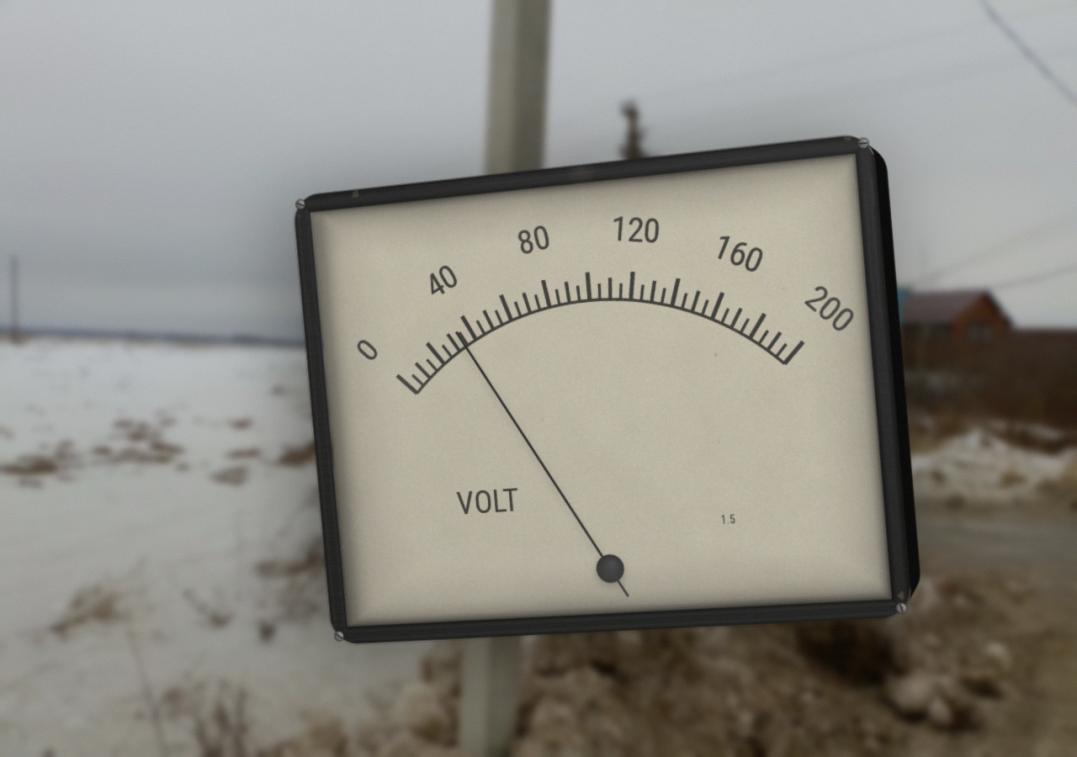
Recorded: 35 V
